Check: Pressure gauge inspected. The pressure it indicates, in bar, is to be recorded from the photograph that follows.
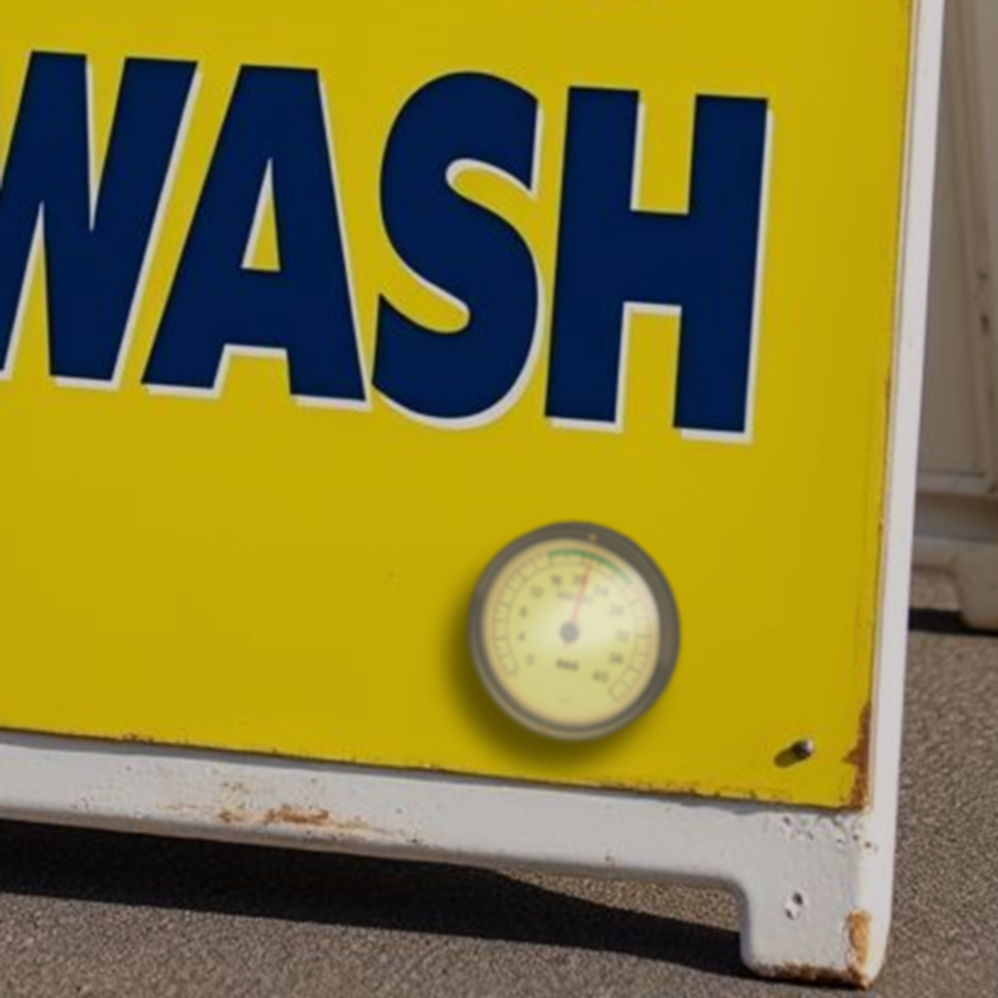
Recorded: 21 bar
